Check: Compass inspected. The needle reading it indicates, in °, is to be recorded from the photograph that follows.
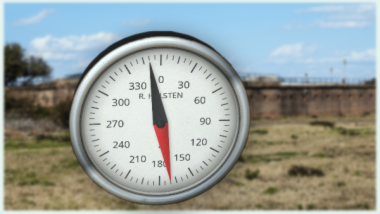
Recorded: 170 °
